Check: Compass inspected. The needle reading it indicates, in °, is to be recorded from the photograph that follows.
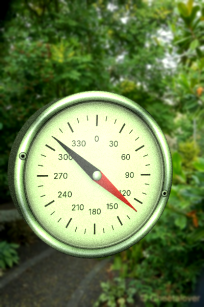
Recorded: 130 °
